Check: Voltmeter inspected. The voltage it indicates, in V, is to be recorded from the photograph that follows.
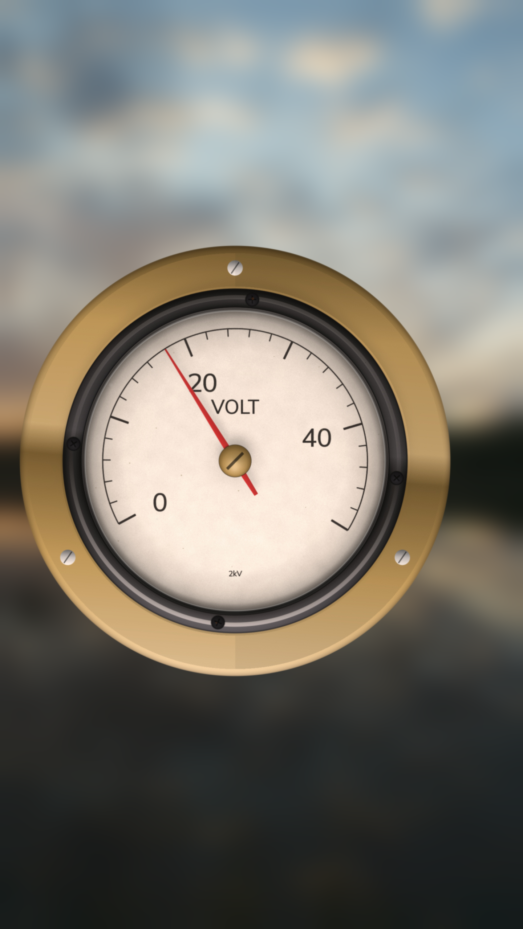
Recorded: 18 V
